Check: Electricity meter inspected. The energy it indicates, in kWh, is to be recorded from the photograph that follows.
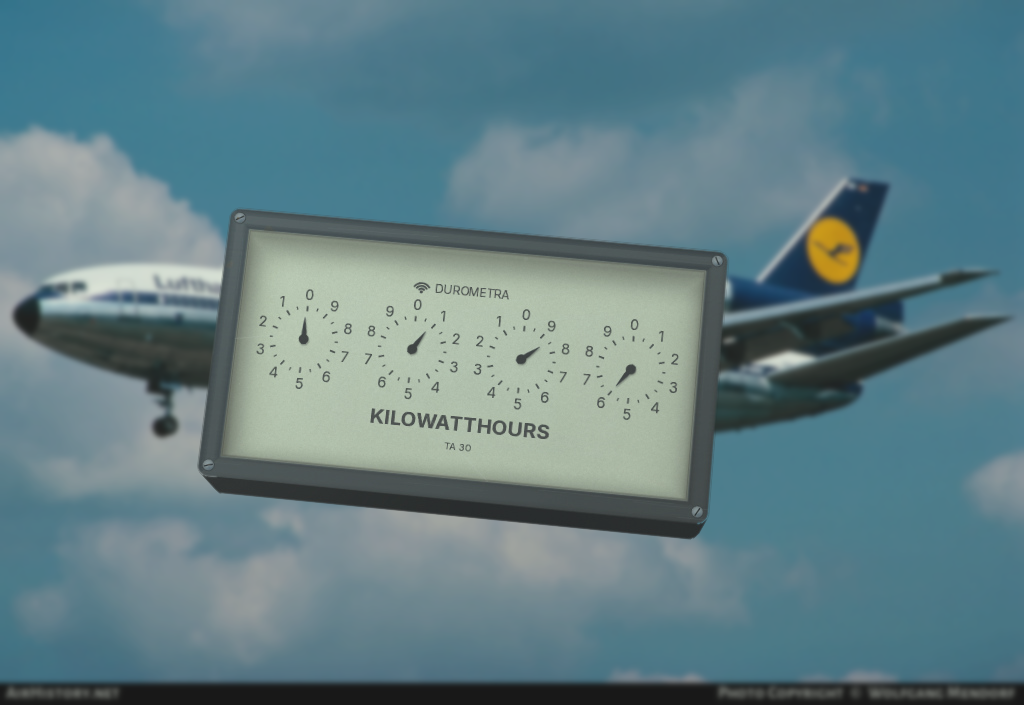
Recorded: 86 kWh
